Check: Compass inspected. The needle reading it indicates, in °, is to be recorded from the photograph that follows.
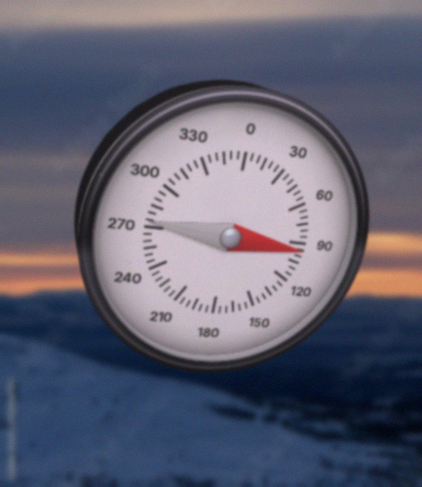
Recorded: 95 °
